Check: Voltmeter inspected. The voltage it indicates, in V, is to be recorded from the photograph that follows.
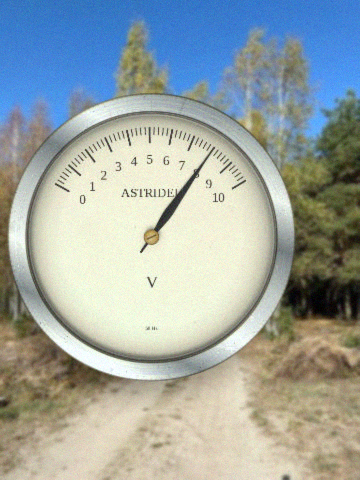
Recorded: 8 V
